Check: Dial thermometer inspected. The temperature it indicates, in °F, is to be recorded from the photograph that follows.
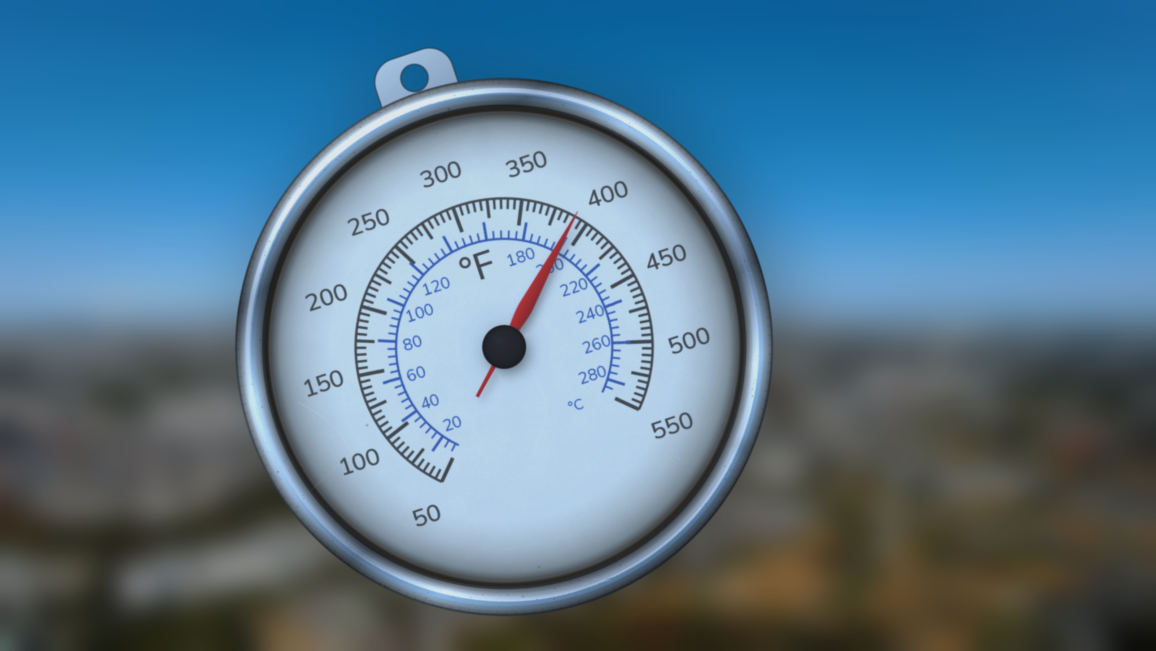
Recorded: 390 °F
